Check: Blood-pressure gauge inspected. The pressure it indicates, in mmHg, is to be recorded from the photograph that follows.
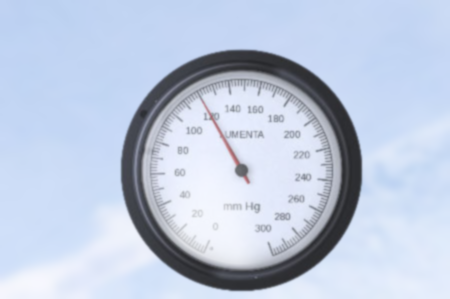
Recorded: 120 mmHg
